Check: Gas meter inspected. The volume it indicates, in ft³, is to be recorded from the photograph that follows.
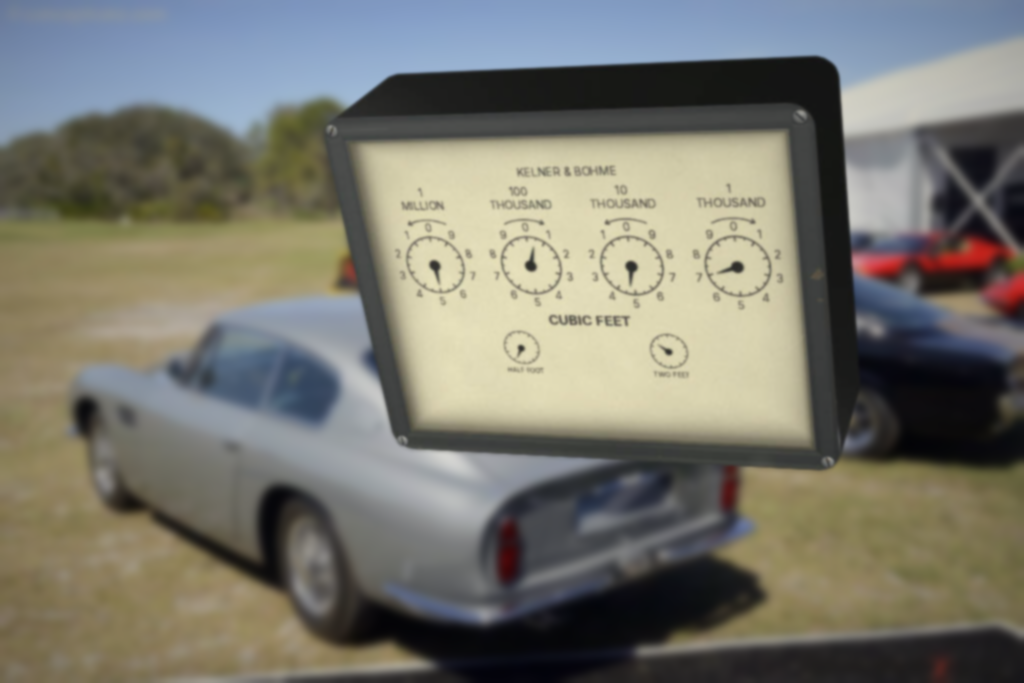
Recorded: 504700 ft³
